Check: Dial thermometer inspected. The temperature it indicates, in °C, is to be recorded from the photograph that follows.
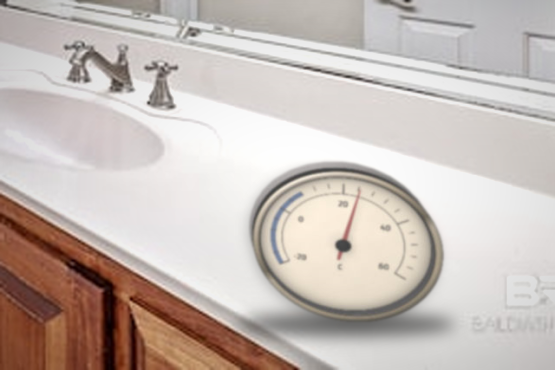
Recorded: 24 °C
